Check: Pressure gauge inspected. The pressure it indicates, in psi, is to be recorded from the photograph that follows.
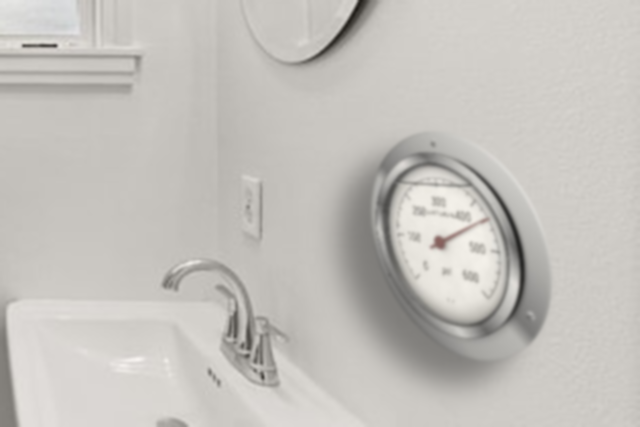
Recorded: 440 psi
